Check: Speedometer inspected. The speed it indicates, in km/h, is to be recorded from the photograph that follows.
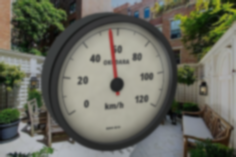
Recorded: 55 km/h
